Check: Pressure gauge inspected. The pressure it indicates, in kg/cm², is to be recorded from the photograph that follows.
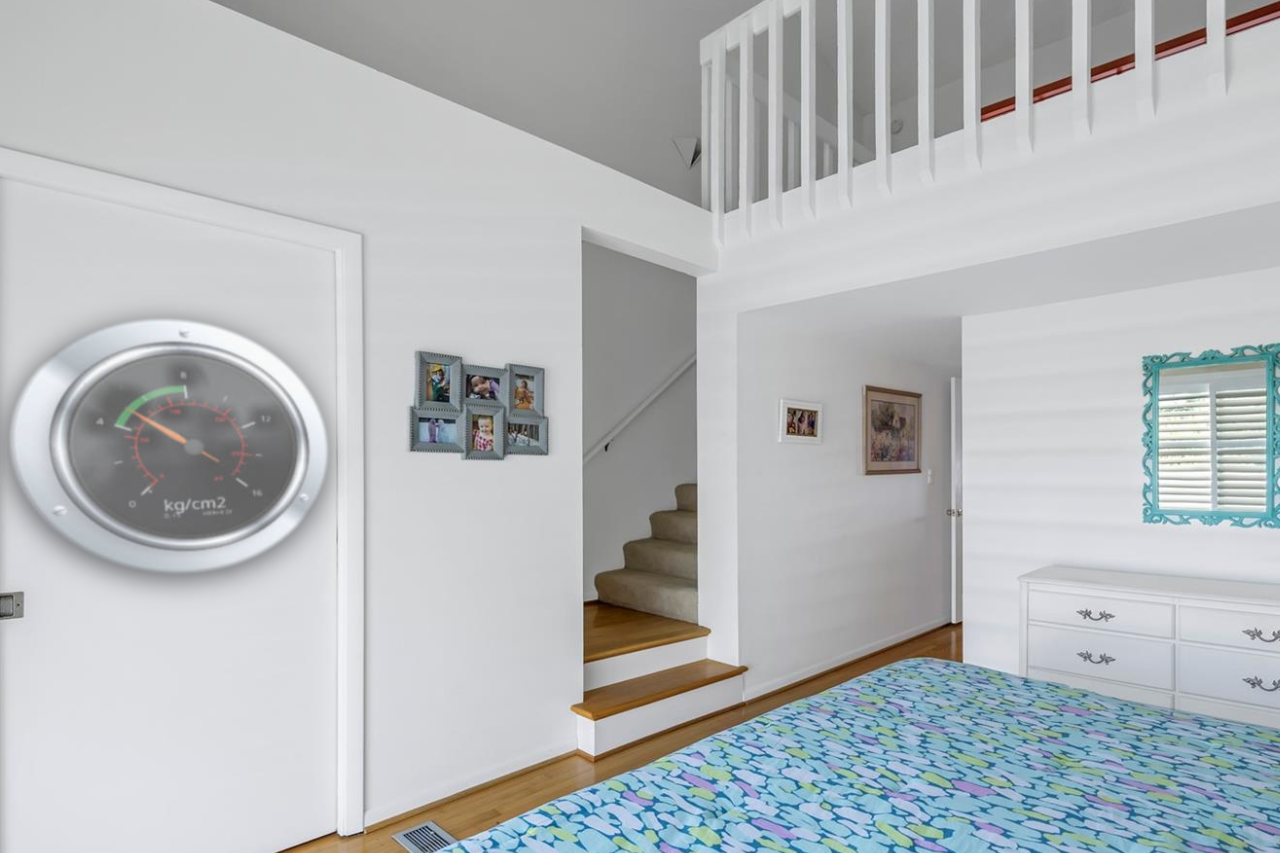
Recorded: 5 kg/cm²
